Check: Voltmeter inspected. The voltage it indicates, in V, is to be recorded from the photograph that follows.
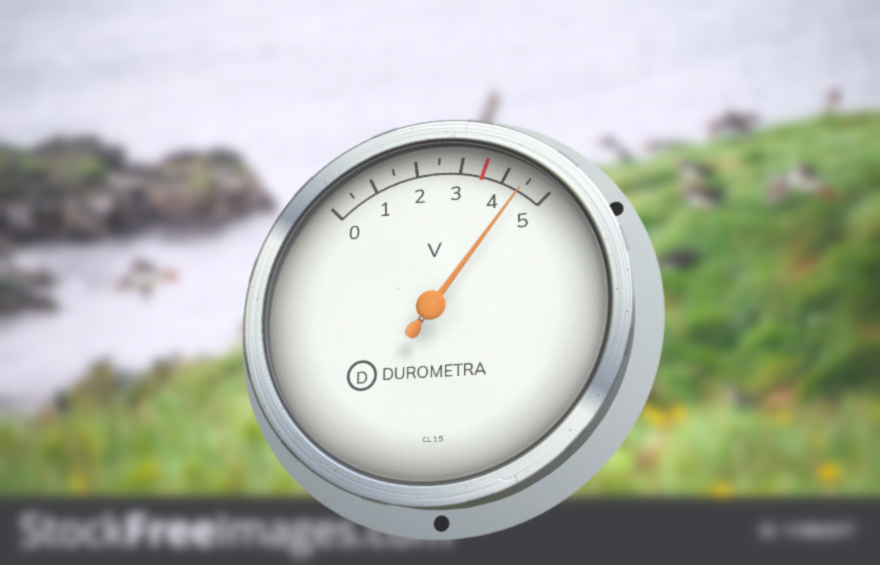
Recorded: 4.5 V
